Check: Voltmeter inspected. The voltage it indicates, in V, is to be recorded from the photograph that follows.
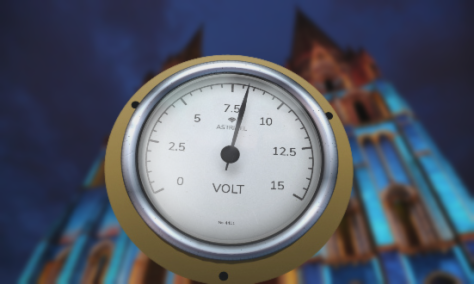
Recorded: 8.25 V
